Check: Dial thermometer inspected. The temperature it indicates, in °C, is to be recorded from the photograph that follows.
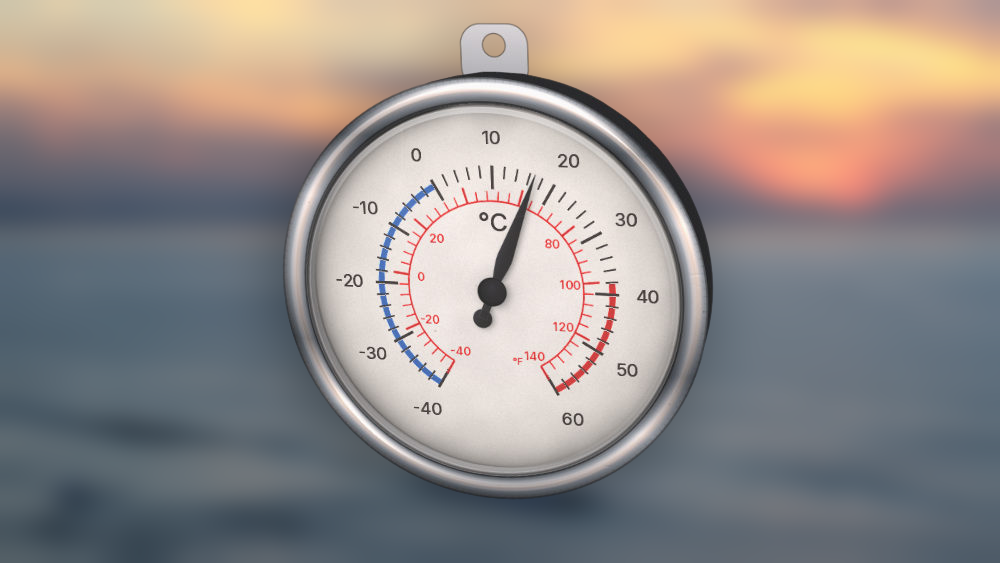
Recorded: 17 °C
